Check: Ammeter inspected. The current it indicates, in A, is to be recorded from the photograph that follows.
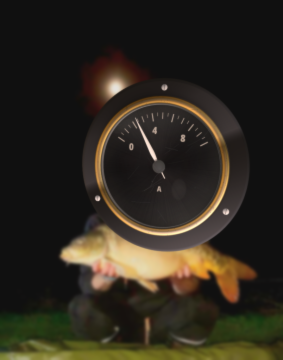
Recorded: 2.5 A
